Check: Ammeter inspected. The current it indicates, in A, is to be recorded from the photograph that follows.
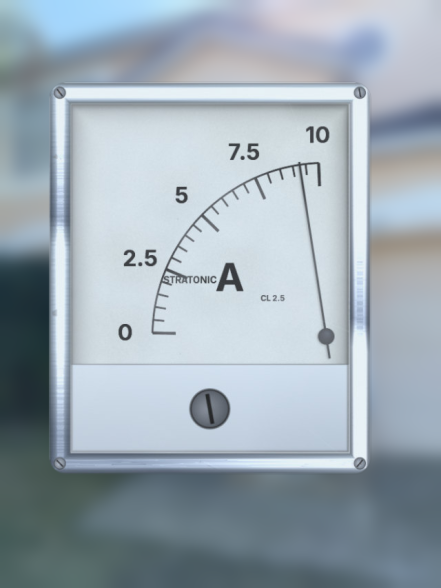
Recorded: 9.25 A
